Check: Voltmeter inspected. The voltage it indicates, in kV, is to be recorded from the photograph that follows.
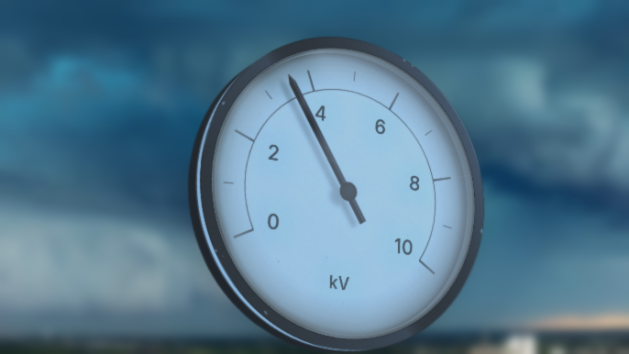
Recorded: 3.5 kV
